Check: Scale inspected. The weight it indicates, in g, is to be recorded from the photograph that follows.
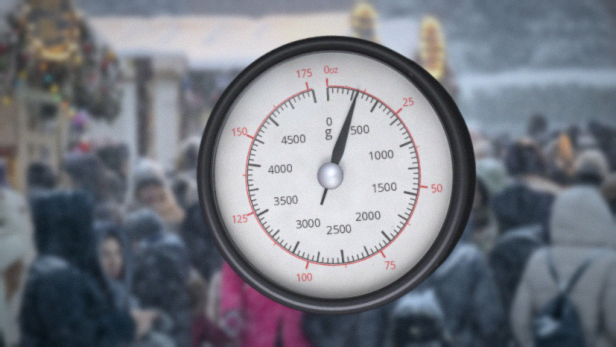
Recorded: 300 g
